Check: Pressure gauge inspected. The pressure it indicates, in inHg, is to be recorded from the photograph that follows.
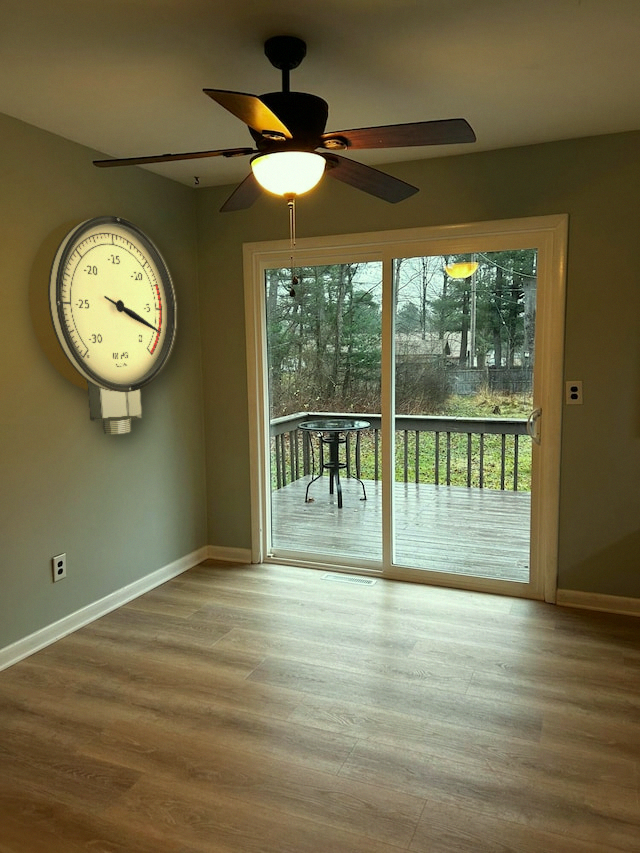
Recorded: -2.5 inHg
